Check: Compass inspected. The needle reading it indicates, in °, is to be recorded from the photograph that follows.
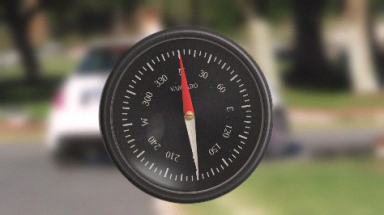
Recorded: 0 °
